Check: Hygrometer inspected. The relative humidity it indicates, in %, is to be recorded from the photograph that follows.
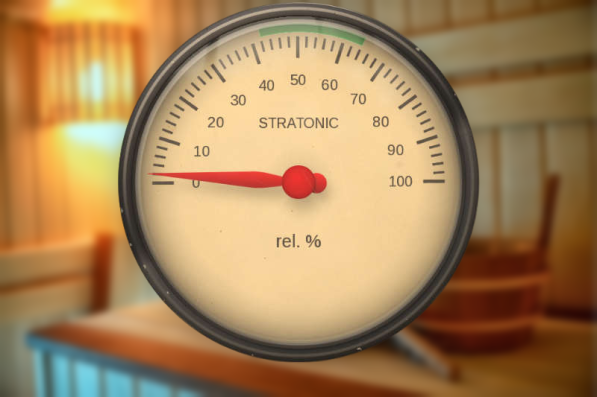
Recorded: 2 %
